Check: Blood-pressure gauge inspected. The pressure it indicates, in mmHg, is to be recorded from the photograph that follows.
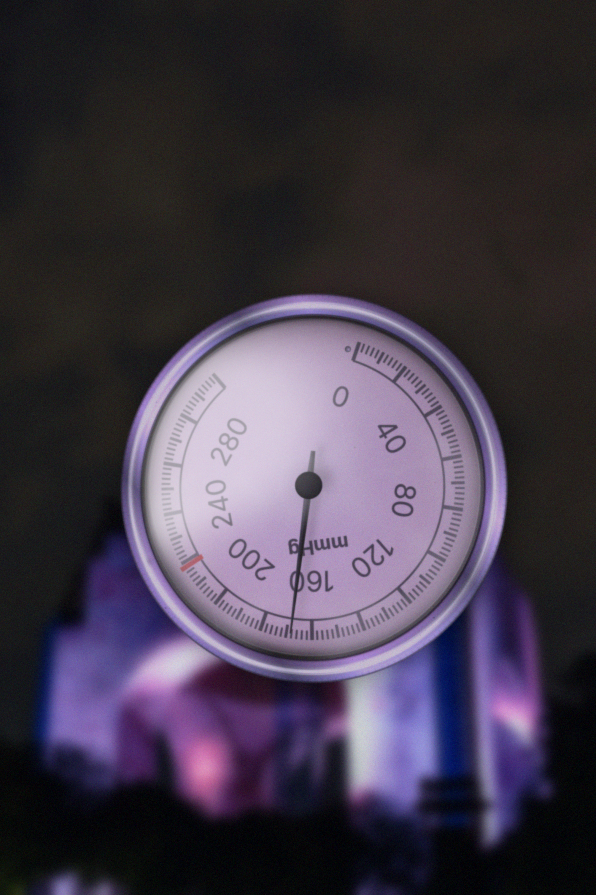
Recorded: 168 mmHg
